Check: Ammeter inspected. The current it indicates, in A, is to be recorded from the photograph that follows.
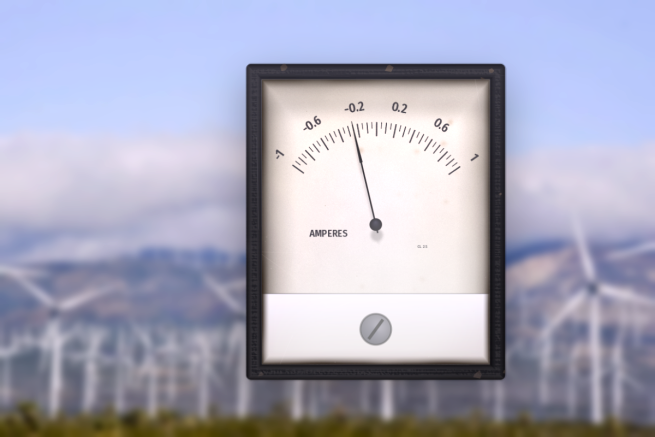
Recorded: -0.25 A
